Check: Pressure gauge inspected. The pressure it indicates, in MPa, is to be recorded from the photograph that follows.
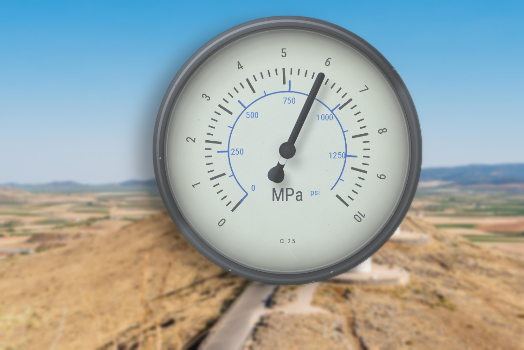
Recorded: 6 MPa
